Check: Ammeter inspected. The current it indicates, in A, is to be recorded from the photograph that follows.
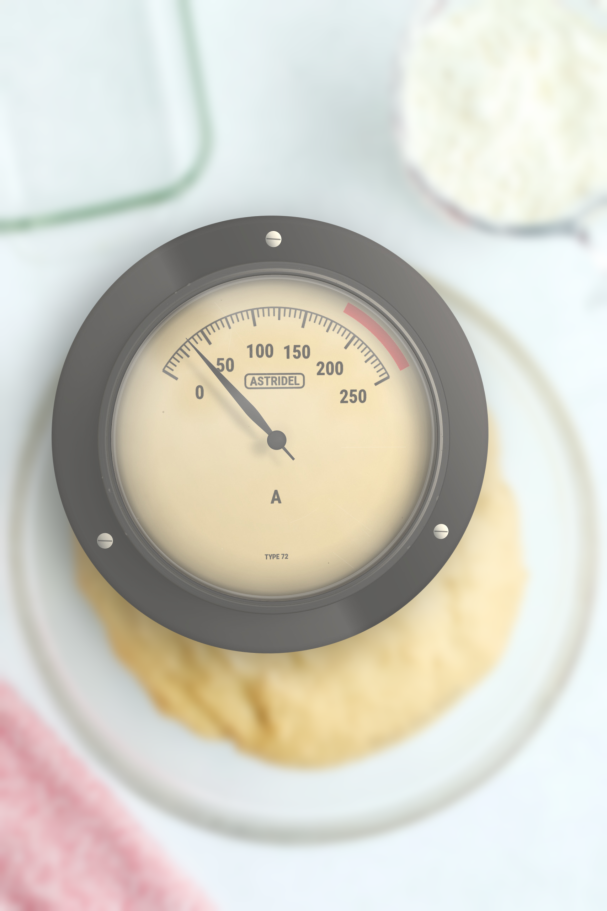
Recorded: 35 A
